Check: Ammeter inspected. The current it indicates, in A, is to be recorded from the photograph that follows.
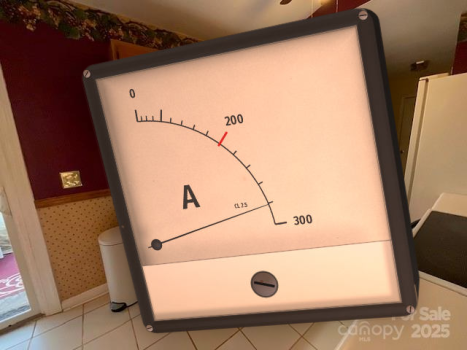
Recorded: 280 A
